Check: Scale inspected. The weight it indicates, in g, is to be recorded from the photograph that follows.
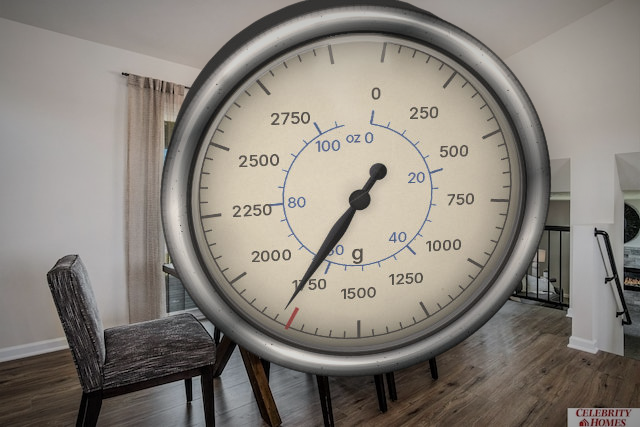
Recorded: 1800 g
